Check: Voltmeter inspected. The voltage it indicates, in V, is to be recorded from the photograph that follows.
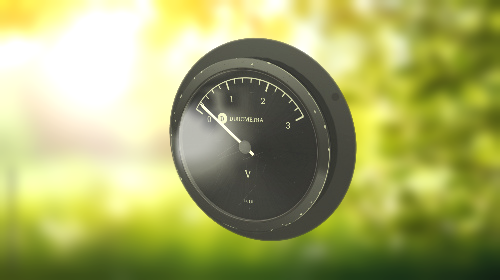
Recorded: 0.2 V
